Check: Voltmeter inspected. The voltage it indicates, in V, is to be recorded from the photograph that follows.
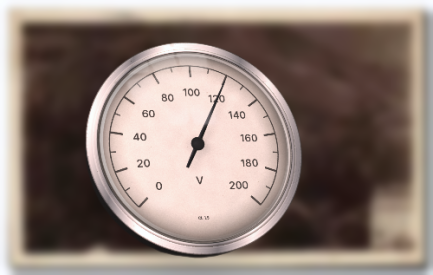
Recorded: 120 V
